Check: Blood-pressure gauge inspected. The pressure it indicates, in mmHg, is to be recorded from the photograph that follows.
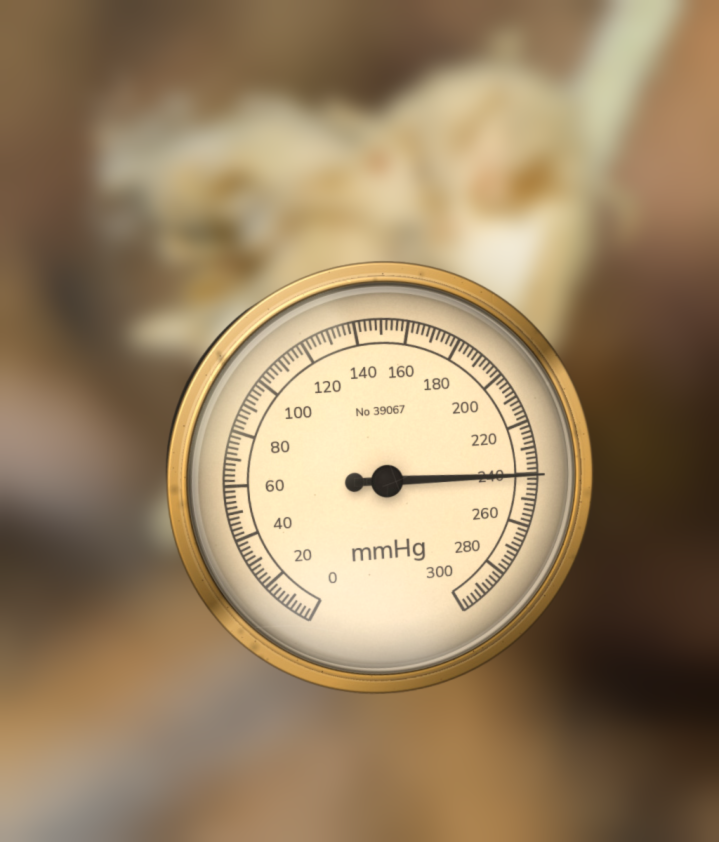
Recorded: 240 mmHg
